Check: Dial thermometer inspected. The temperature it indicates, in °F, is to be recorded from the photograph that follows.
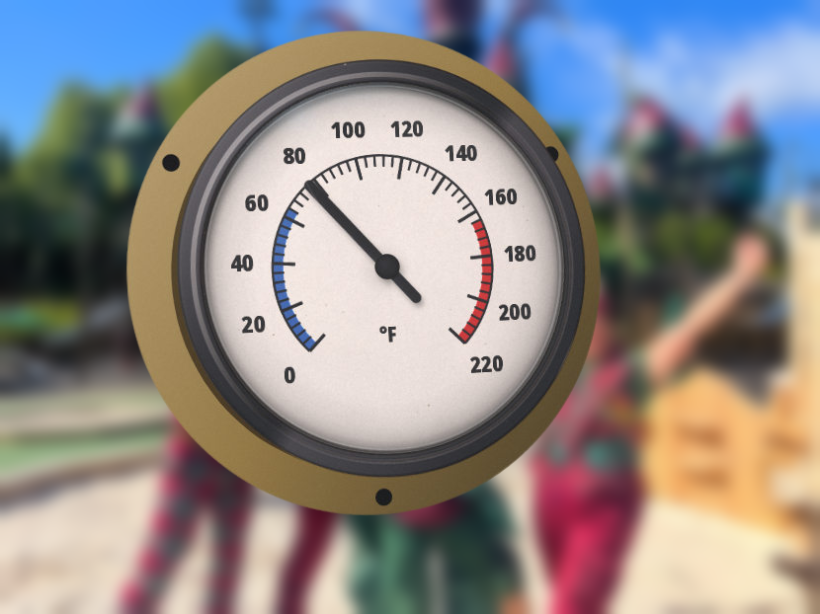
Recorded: 76 °F
